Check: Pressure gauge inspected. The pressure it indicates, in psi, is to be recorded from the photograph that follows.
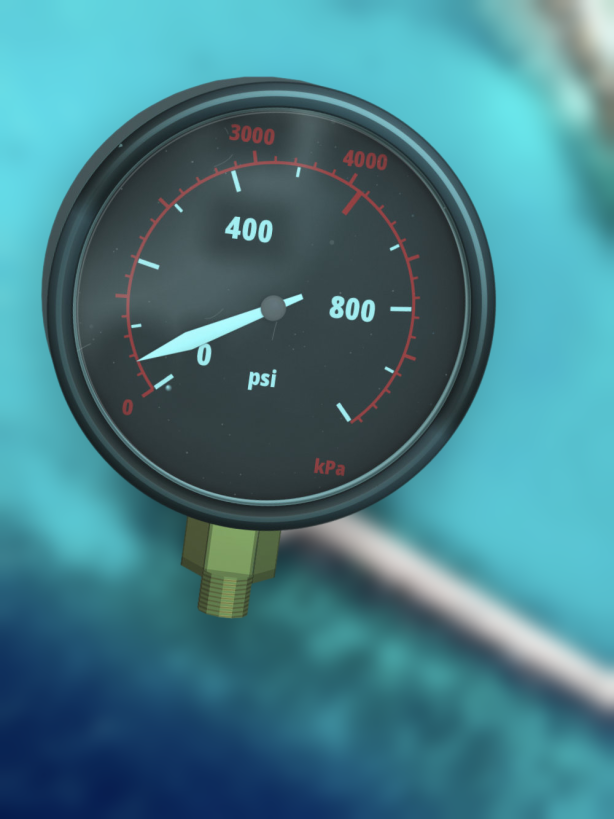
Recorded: 50 psi
